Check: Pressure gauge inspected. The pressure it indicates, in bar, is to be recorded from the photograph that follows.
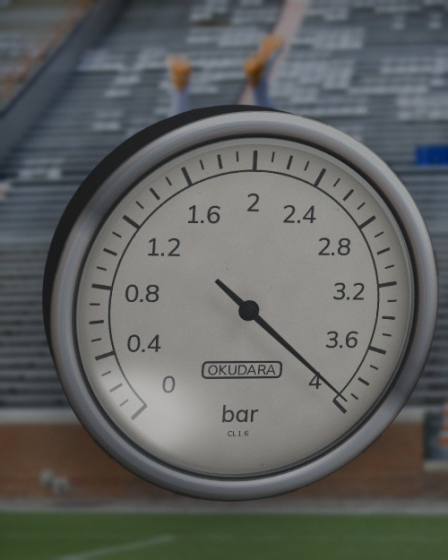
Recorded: 3.95 bar
